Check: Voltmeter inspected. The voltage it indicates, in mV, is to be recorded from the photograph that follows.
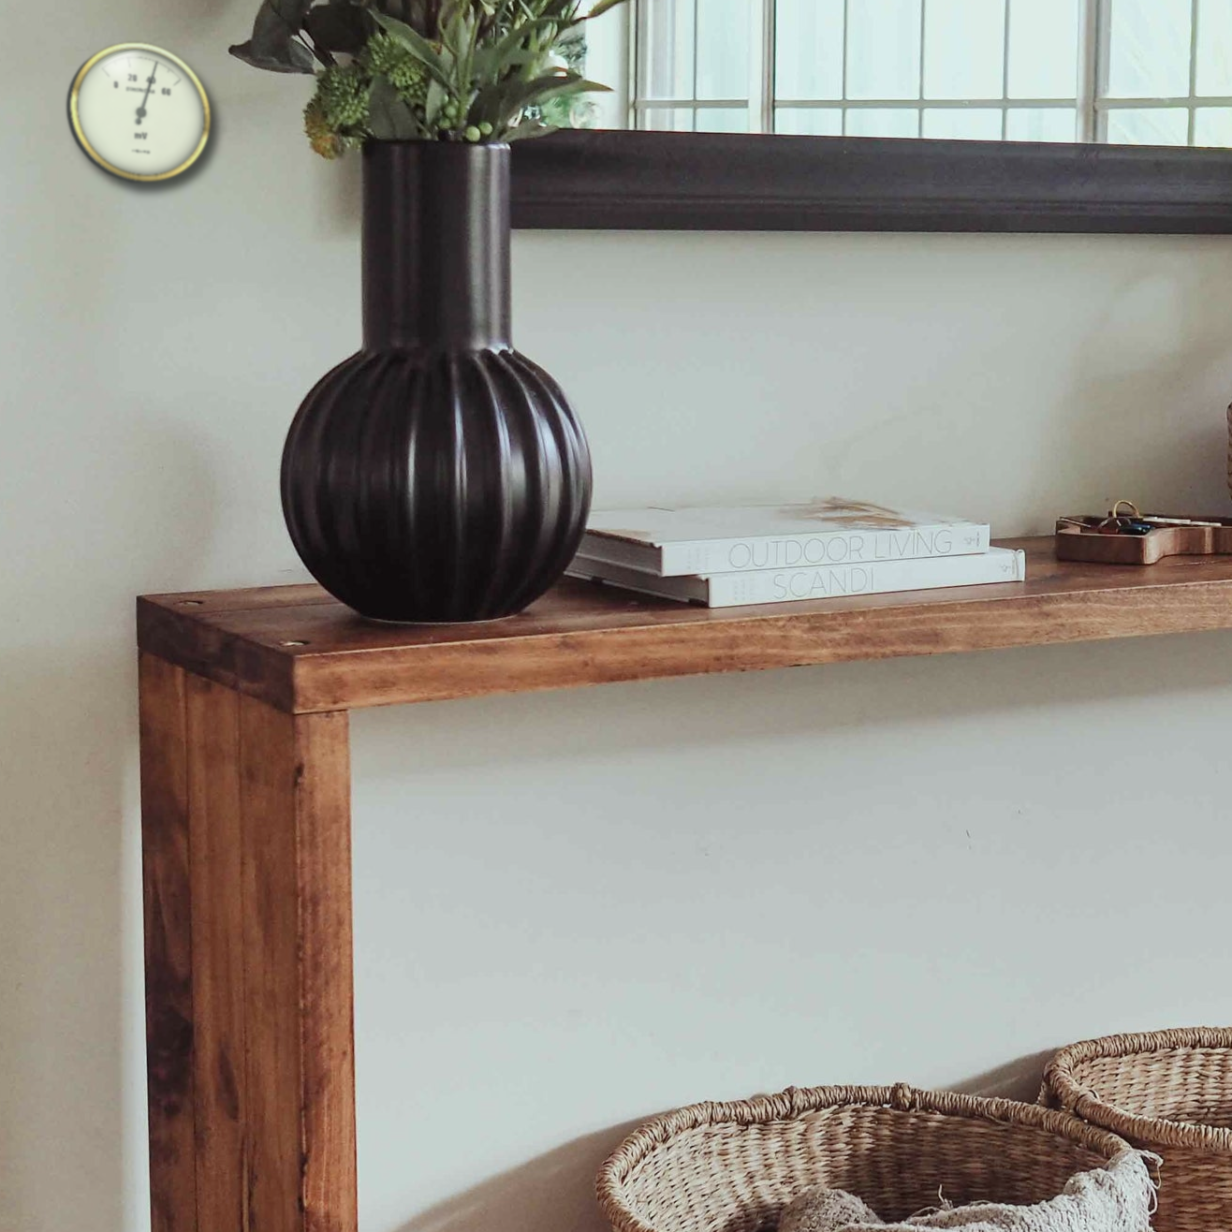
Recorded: 40 mV
